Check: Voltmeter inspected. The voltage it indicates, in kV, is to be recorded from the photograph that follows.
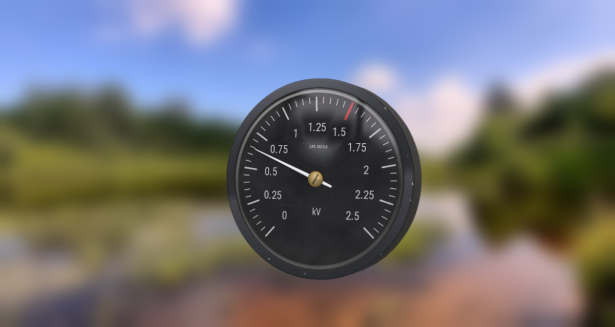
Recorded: 0.65 kV
